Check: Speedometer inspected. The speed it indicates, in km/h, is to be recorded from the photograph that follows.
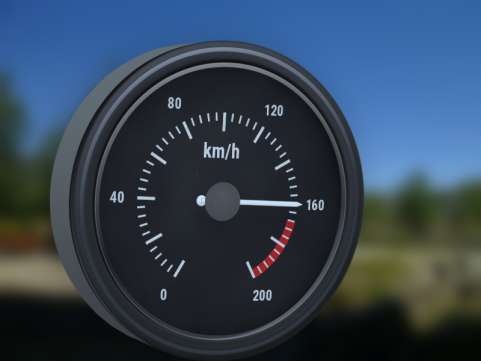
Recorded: 160 km/h
